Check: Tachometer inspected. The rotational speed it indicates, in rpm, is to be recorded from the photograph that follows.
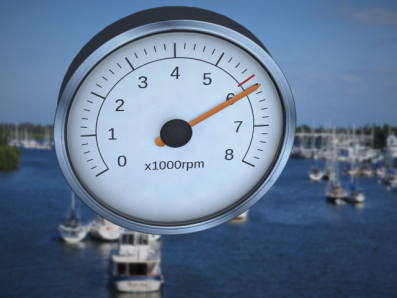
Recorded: 6000 rpm
